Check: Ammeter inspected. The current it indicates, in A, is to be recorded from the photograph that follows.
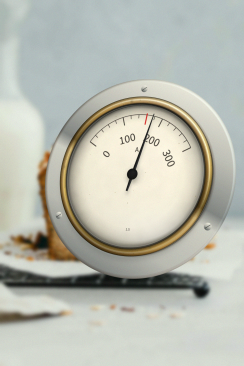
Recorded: 180 A
